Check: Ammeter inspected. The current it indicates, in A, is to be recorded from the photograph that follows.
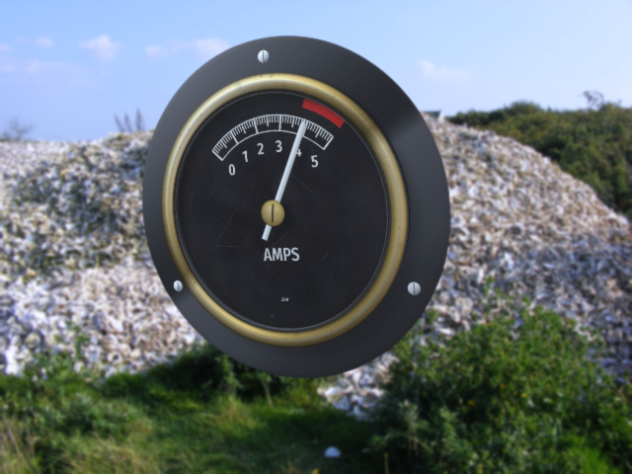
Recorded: 4 A
